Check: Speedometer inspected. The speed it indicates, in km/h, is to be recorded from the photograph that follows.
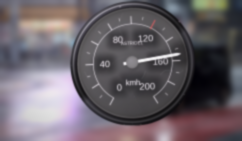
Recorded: 155 km/h
